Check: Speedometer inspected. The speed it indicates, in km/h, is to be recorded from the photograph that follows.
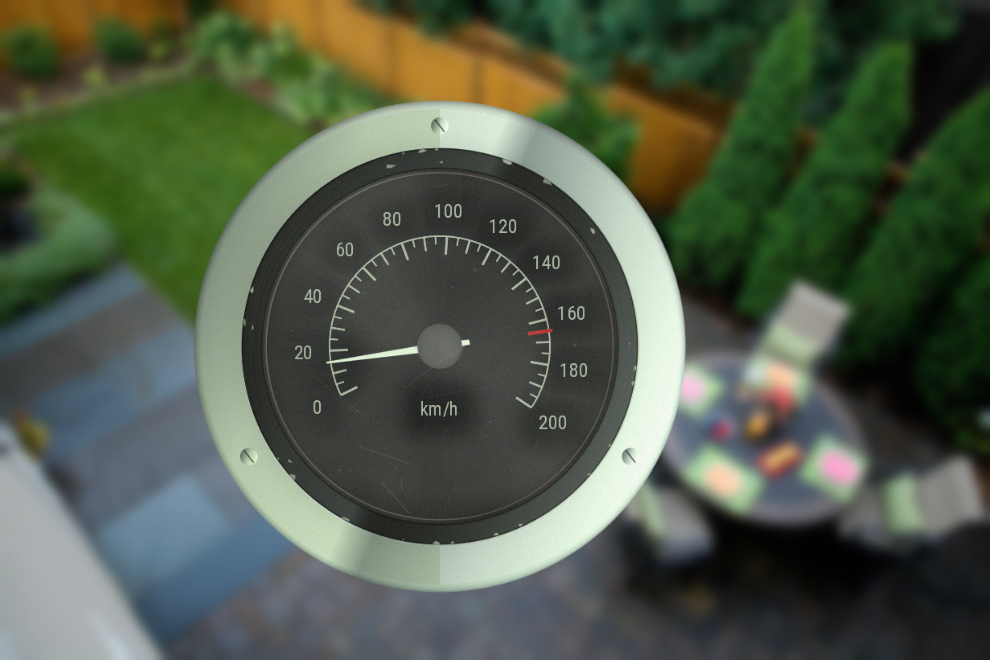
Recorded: 15 km/h
